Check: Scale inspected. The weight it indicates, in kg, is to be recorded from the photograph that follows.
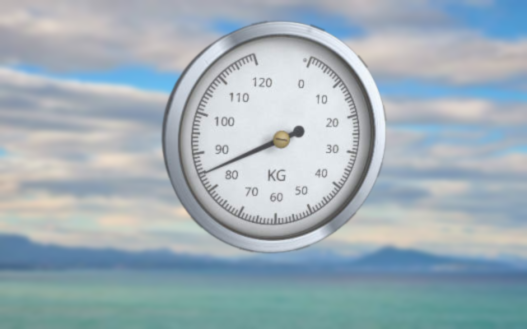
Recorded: 85 kg
